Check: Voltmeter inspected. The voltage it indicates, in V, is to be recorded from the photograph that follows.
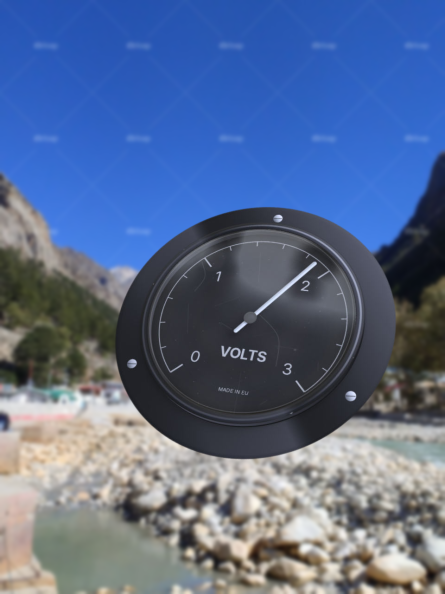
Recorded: 1.9 V
